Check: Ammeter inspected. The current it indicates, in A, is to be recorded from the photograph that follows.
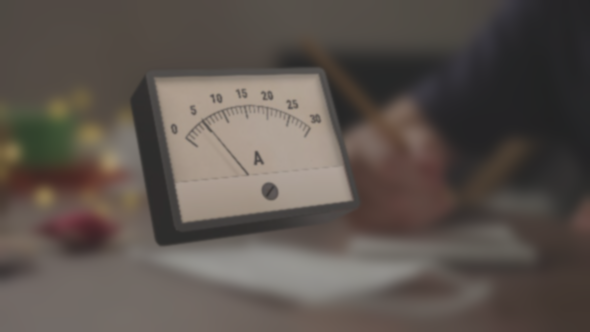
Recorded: 5 A
